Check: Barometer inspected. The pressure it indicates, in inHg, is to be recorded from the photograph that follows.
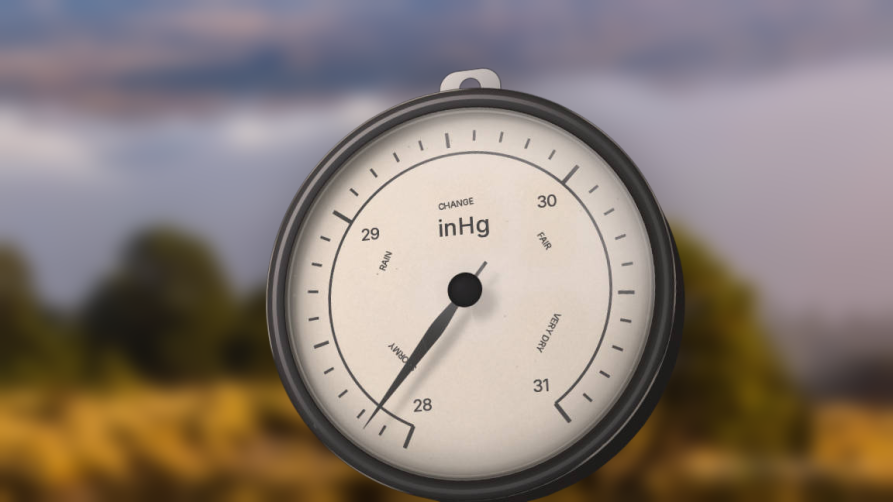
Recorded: 28.15 inHg
